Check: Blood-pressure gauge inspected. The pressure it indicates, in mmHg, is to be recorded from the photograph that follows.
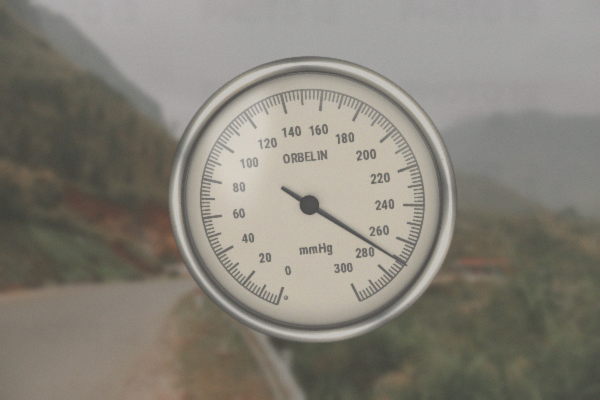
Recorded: 270 mmHg
